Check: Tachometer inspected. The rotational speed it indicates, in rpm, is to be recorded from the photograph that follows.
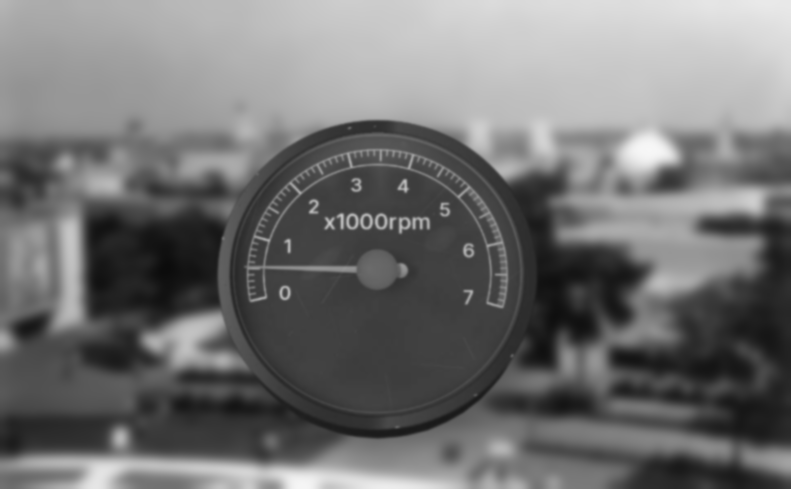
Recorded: 500 rpm
